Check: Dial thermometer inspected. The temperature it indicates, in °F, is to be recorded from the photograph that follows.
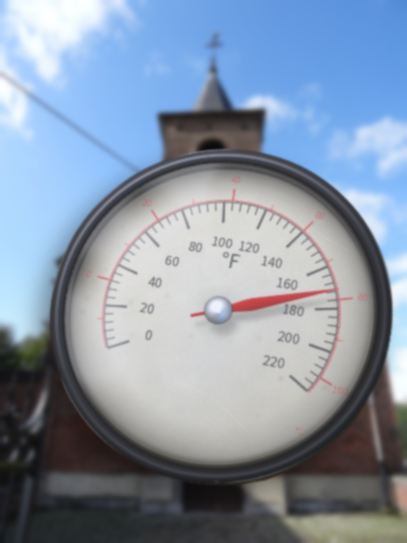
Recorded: 172 °F
